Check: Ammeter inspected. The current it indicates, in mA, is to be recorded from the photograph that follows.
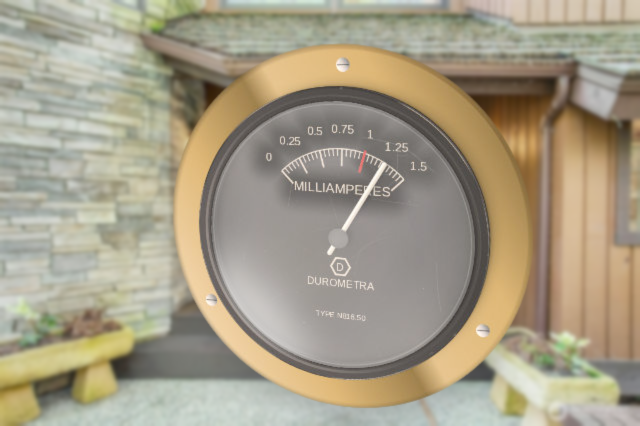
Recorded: 1.25 mA
